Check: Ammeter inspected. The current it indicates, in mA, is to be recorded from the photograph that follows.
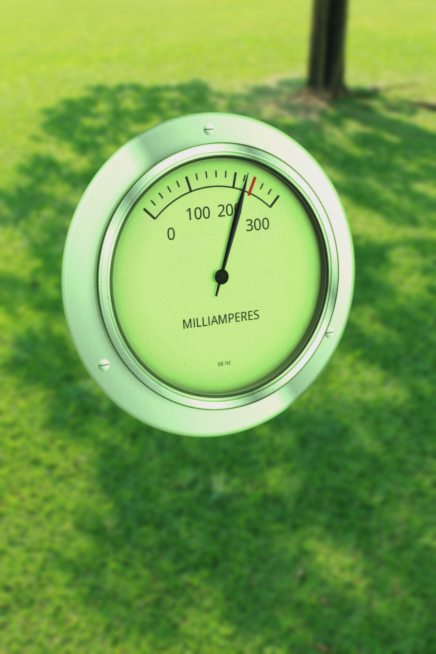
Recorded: 220 mA
